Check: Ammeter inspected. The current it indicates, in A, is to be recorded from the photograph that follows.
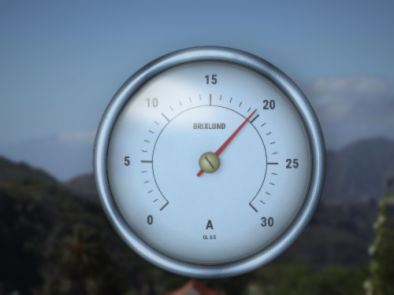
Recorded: 19.5 A
